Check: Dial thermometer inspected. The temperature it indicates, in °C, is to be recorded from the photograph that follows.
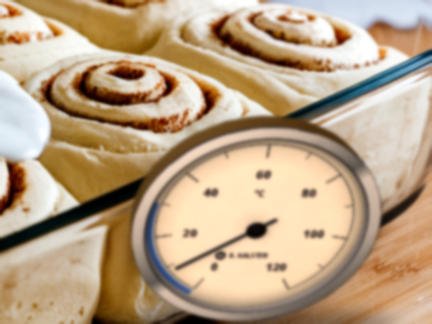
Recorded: 10 °C
